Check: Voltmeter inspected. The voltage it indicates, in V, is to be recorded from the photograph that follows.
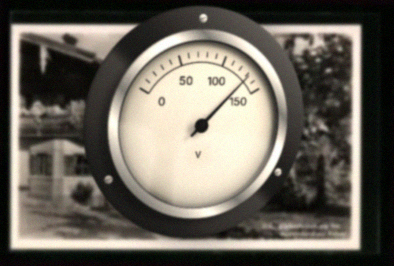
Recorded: 130 V
